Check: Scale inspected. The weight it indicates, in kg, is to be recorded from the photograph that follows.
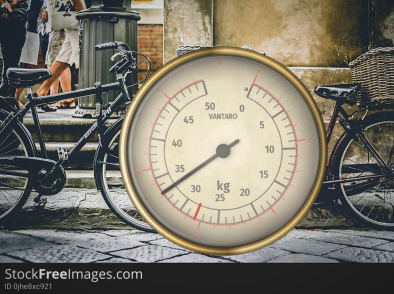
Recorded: 33 kg
